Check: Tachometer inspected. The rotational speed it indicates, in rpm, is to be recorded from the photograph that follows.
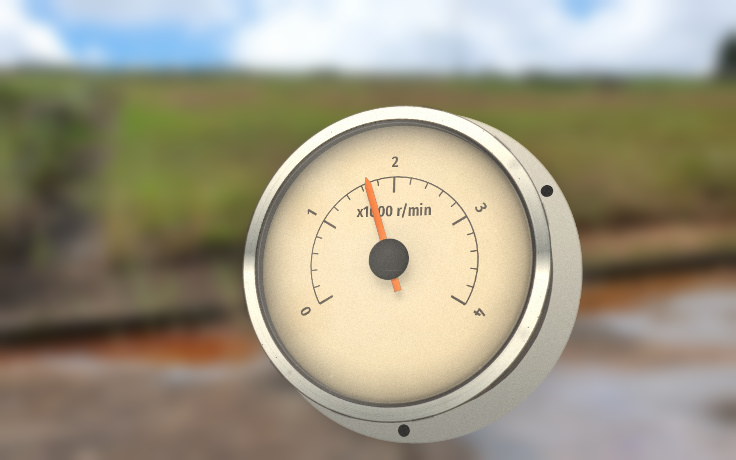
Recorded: 1700 rpm
